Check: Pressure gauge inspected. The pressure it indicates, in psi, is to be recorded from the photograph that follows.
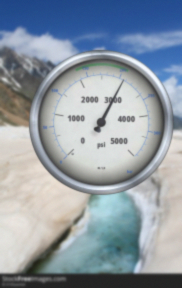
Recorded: 3000 psi
